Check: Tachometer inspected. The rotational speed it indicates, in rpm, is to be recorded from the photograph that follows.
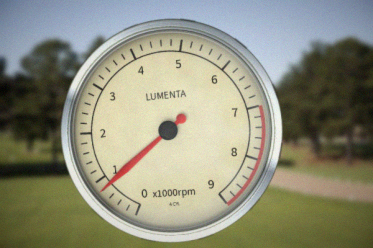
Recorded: 800 rpm
